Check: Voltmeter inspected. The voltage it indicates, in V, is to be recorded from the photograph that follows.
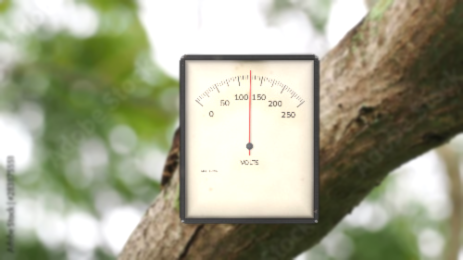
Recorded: 125 V
